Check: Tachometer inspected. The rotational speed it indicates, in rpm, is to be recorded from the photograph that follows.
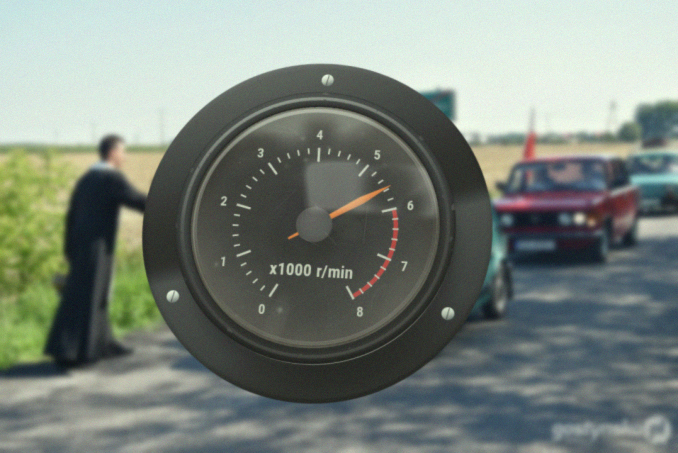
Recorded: 5600 rpm
